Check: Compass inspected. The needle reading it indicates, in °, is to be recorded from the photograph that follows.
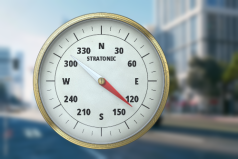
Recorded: 130 °
